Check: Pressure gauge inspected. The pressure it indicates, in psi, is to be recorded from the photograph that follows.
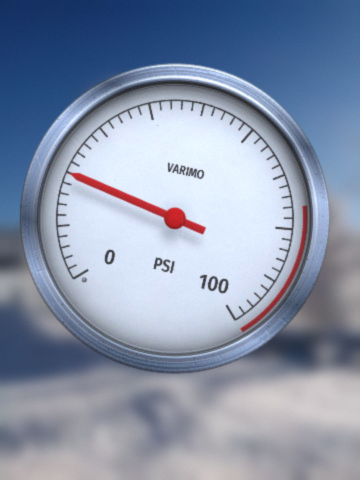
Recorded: 20 psi
